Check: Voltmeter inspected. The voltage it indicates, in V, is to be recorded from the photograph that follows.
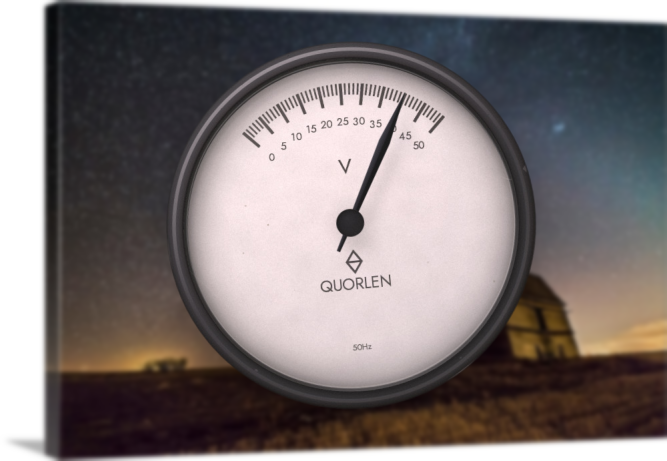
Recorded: 40 V
